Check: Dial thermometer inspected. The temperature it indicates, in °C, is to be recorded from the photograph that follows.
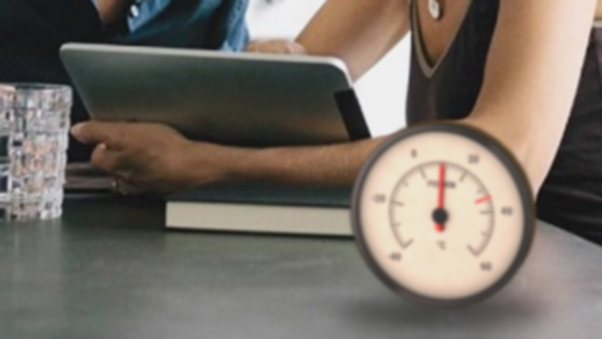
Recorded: 10 °C
